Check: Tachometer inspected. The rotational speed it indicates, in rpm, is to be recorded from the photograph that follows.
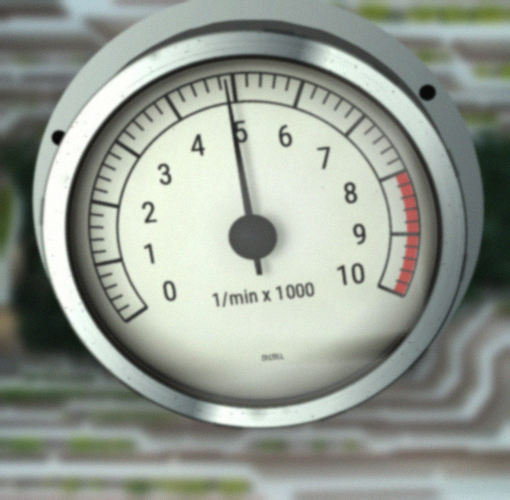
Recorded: 4900 rpm
